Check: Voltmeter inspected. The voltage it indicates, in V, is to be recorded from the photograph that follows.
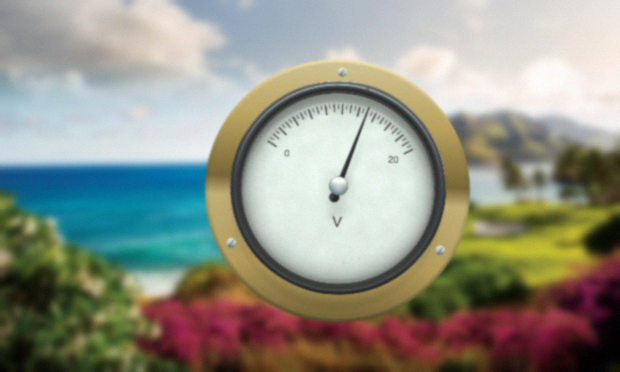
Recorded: 13 V
